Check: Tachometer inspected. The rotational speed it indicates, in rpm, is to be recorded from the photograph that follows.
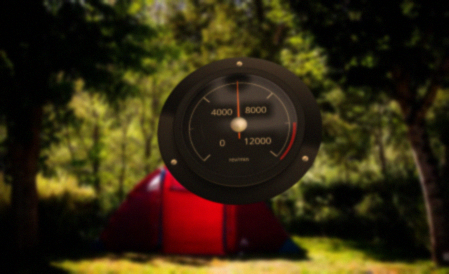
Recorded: 6000 rpm
